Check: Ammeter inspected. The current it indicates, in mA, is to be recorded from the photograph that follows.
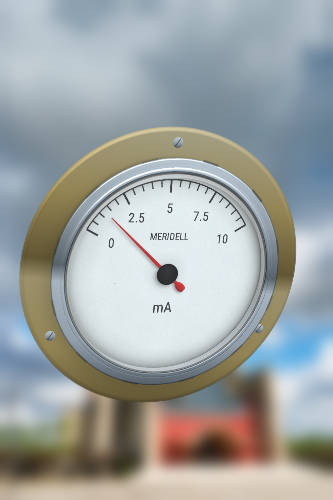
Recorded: 1.25 mA
